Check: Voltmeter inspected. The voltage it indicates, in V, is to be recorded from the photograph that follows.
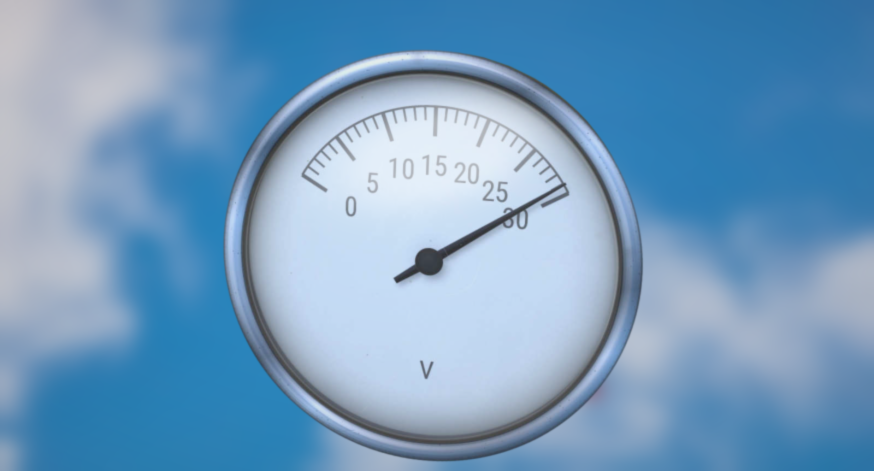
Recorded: 29 V
